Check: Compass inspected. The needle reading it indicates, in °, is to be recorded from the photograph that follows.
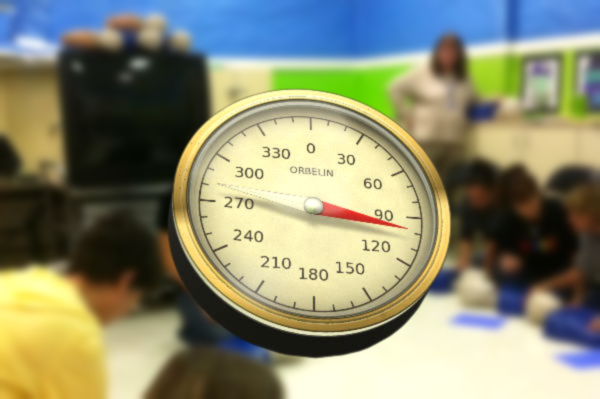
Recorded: 100 °
